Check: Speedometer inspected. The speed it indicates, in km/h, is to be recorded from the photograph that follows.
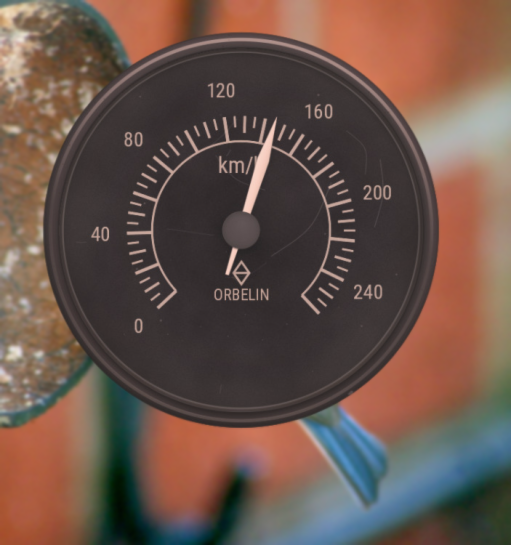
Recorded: 145 km/h
